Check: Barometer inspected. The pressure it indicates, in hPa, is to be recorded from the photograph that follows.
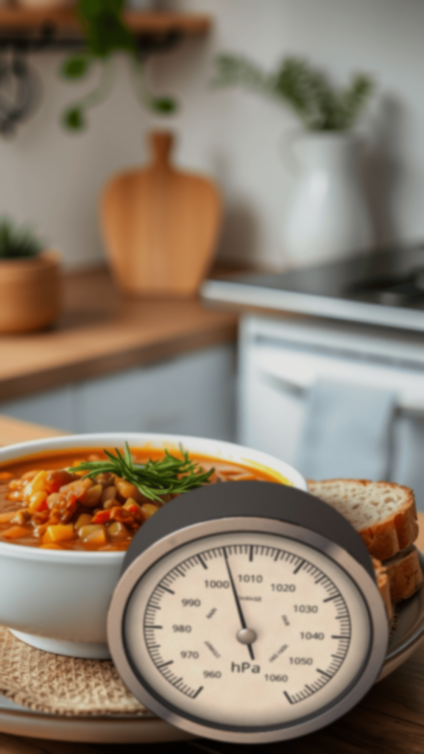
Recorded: 1005 hPa
